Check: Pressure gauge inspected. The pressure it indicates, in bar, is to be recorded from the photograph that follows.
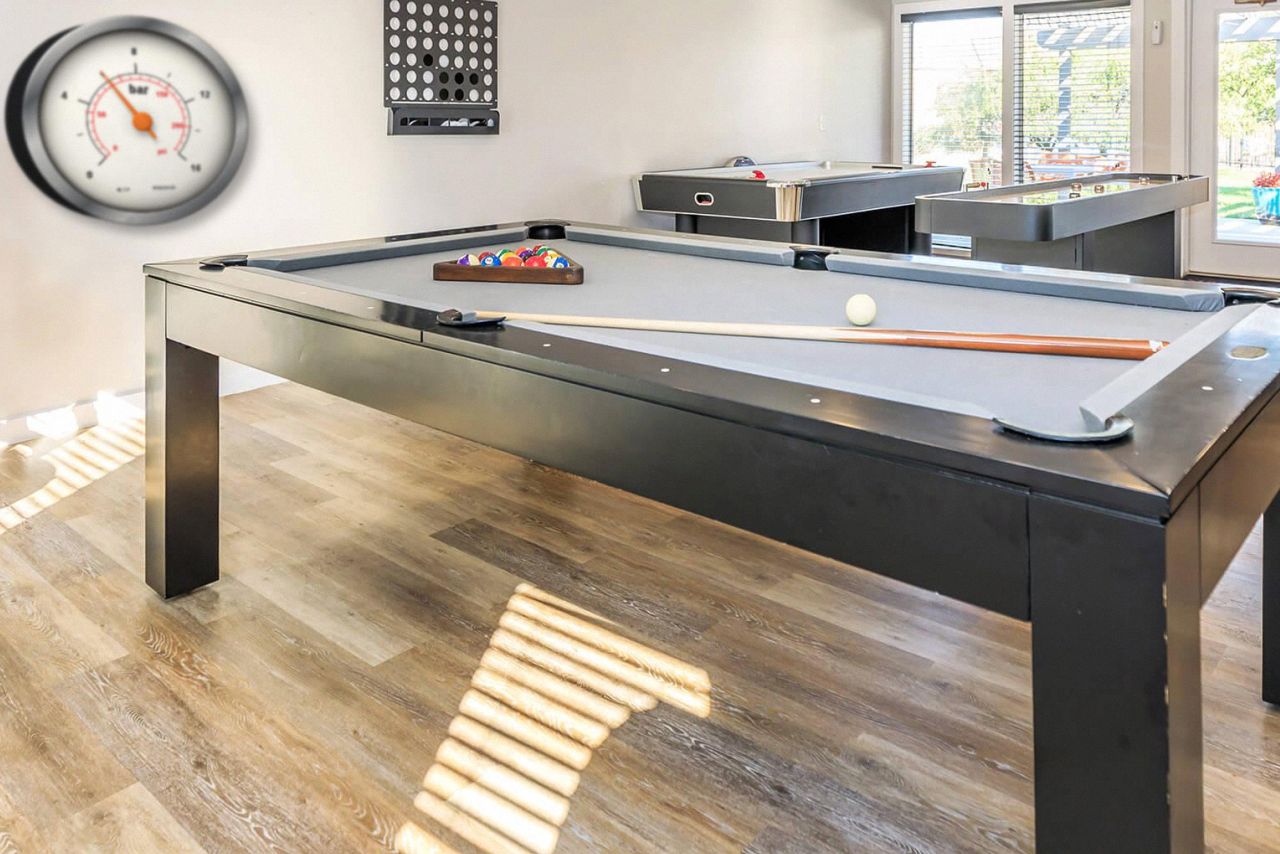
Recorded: 6 bar
